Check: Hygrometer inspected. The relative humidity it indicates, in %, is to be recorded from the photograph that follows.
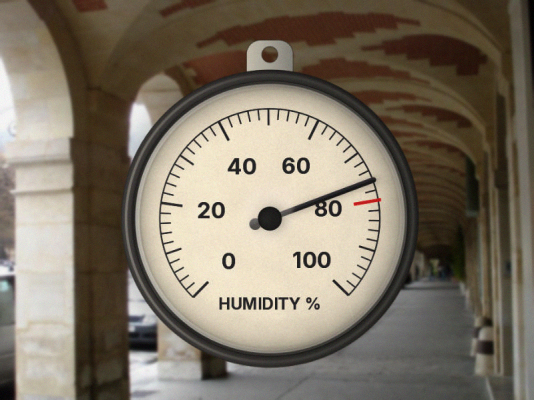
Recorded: 76 %
